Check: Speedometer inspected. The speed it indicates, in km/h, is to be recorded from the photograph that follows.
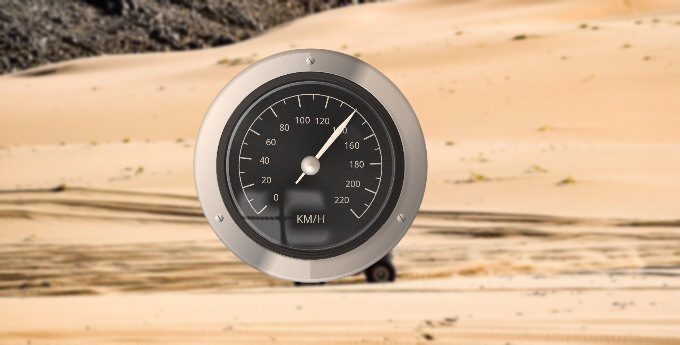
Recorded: 140 km/h
